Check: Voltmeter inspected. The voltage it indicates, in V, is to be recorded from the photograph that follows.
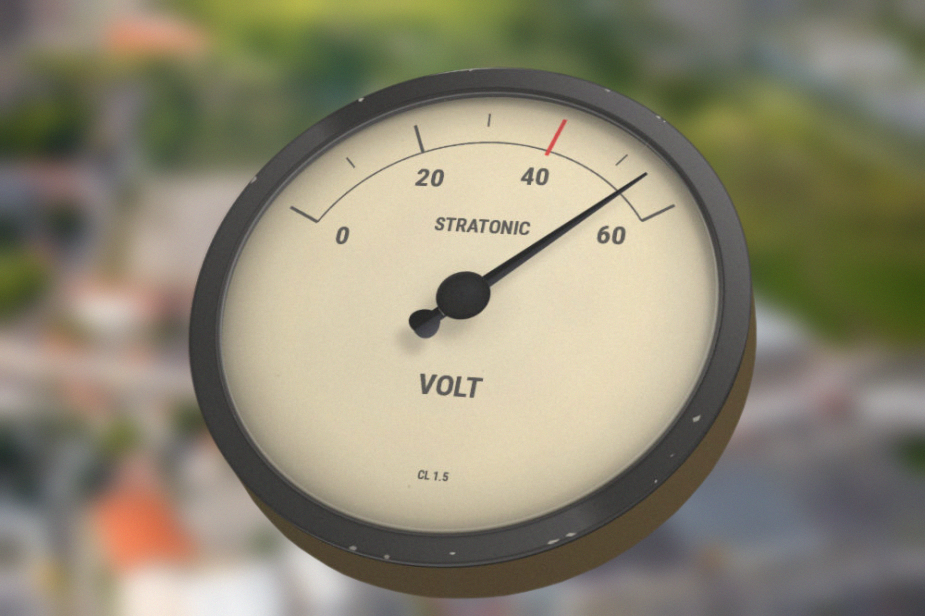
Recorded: 55 V
